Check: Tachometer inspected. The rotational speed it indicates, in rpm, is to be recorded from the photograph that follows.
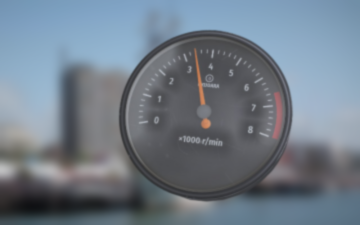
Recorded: 3400 rpm
